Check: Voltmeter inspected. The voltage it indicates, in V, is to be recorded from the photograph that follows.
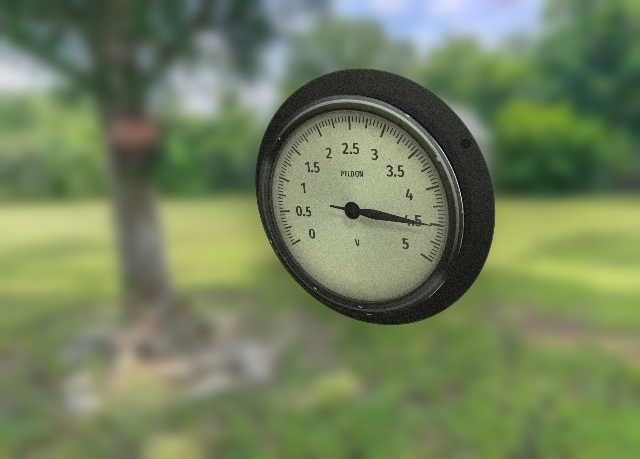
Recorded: 4.5 V
